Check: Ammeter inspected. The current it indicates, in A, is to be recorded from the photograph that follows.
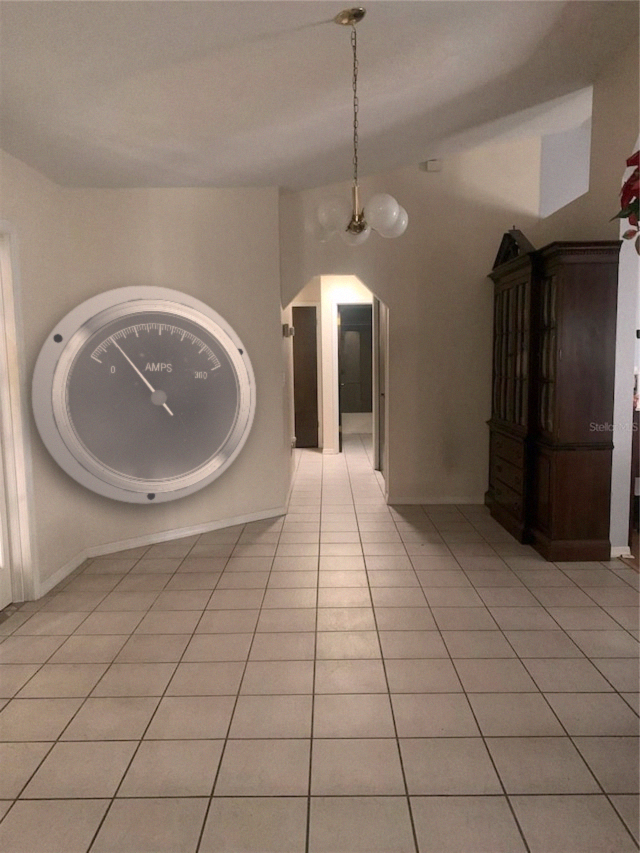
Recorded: 50 A
